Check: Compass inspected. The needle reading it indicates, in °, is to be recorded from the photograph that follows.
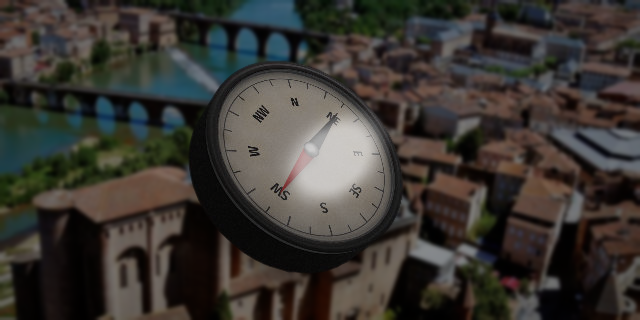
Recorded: 225 °
